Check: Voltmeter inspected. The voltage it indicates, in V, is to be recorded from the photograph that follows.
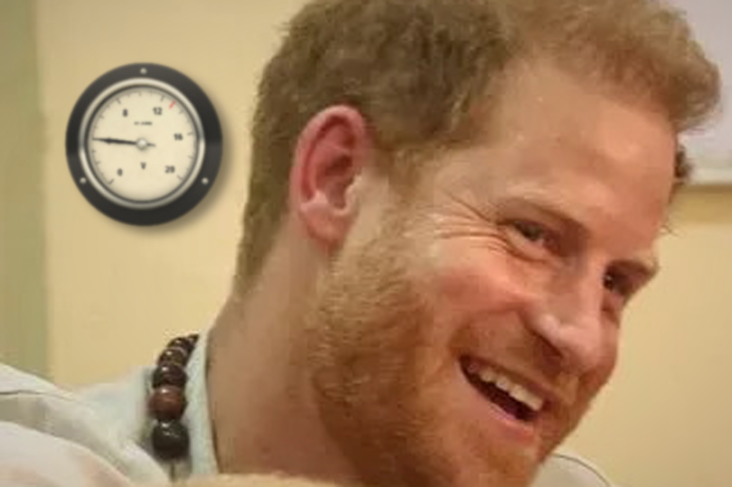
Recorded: 4 V
